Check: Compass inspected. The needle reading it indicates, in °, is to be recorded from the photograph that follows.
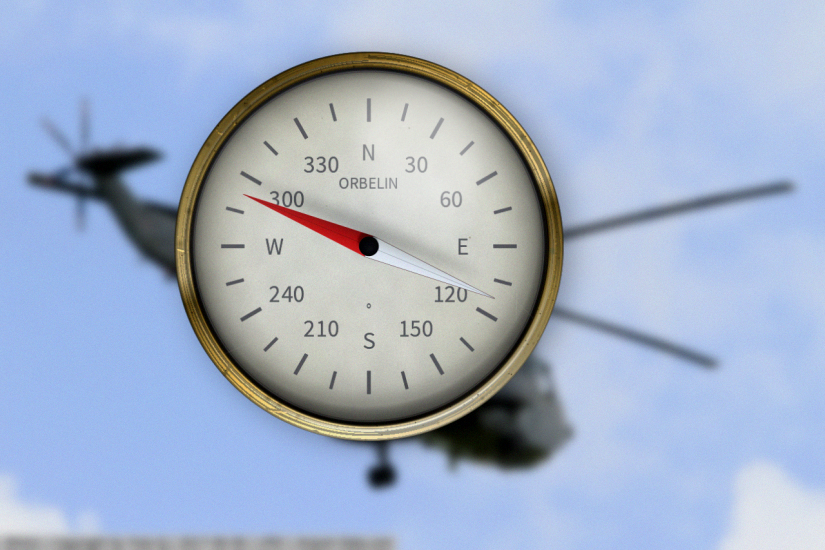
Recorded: 292.5 °
